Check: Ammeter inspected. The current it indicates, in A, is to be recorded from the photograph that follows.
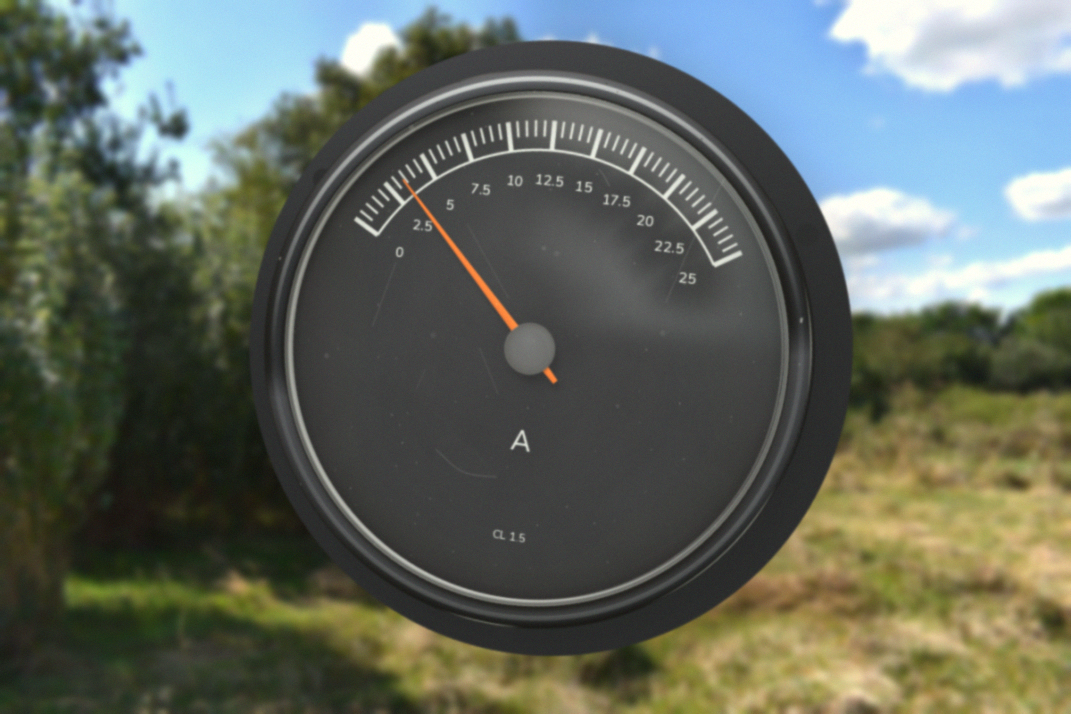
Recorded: 3.5 A
